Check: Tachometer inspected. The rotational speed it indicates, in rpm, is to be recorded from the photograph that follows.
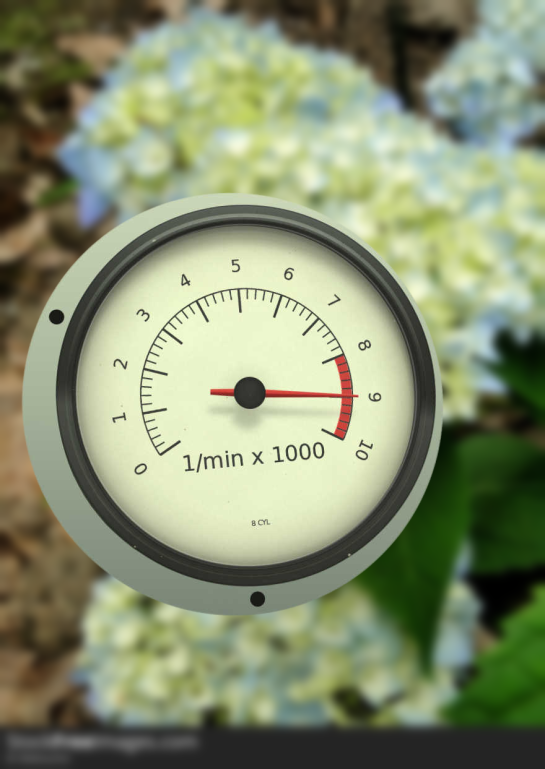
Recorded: 9000 rpm
